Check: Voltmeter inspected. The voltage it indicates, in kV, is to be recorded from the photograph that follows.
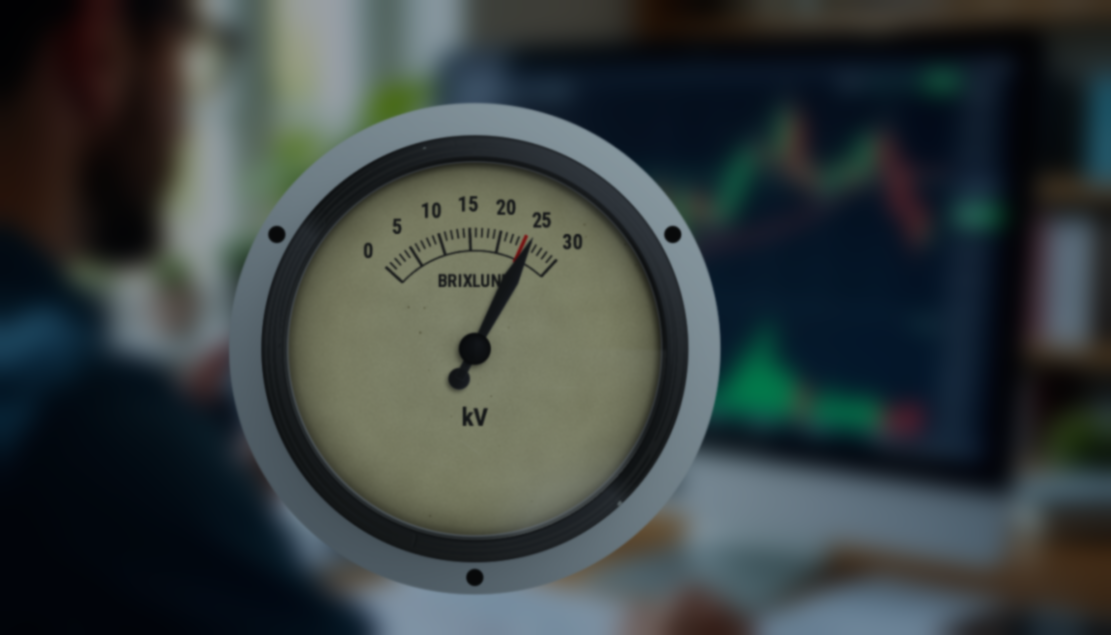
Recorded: 25 kV
